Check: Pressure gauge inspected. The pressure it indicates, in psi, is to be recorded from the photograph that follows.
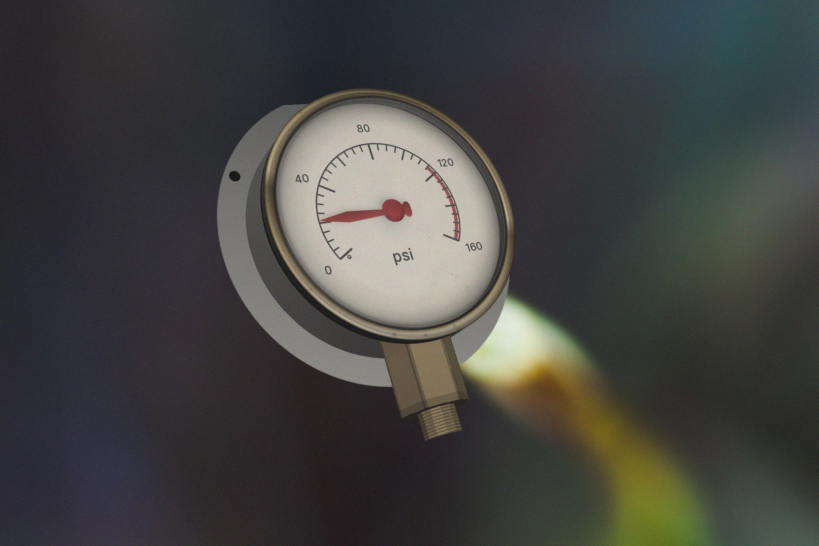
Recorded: 20 psi
